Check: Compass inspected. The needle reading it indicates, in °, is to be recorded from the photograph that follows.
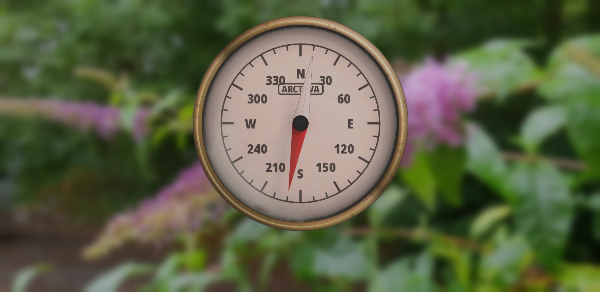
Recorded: 190 °
